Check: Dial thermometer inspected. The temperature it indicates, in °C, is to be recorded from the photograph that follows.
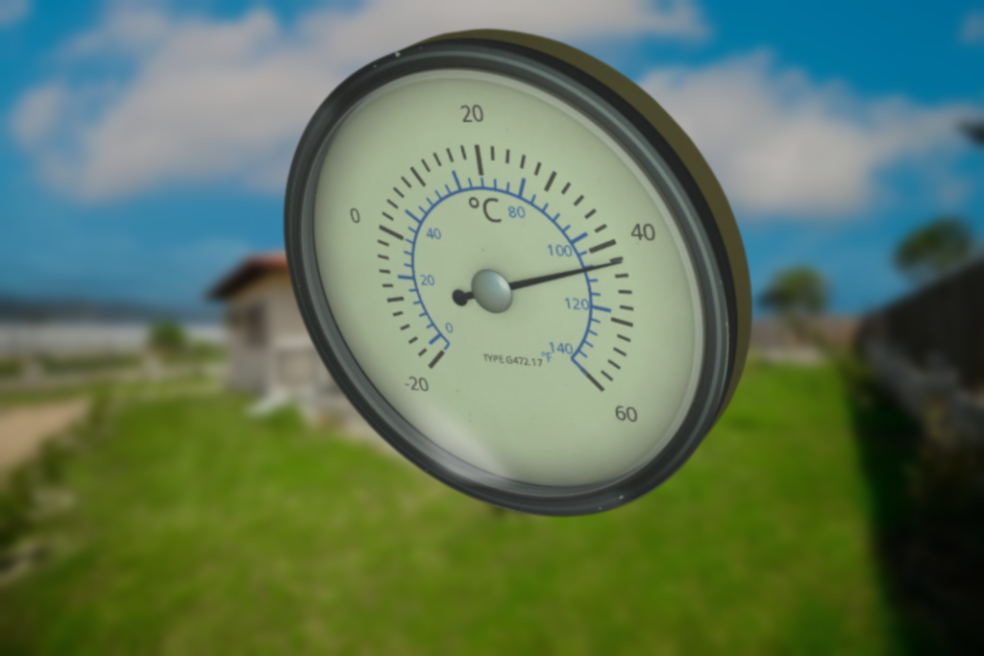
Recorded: 42 °C
